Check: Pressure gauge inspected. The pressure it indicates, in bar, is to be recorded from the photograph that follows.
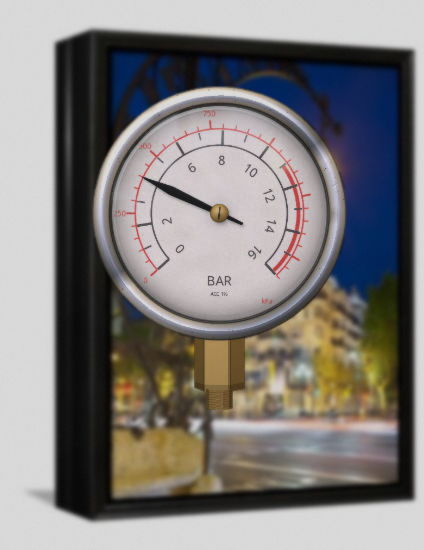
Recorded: 4 bar
